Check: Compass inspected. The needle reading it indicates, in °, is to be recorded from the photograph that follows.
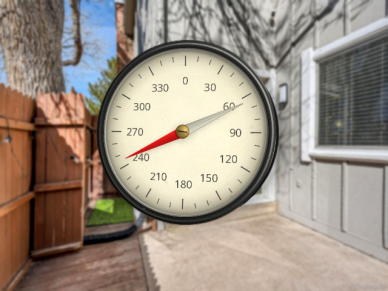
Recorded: 245 °
